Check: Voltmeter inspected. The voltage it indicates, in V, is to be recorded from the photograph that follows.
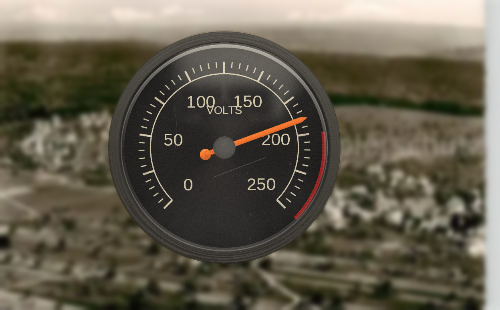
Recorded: 190 V
